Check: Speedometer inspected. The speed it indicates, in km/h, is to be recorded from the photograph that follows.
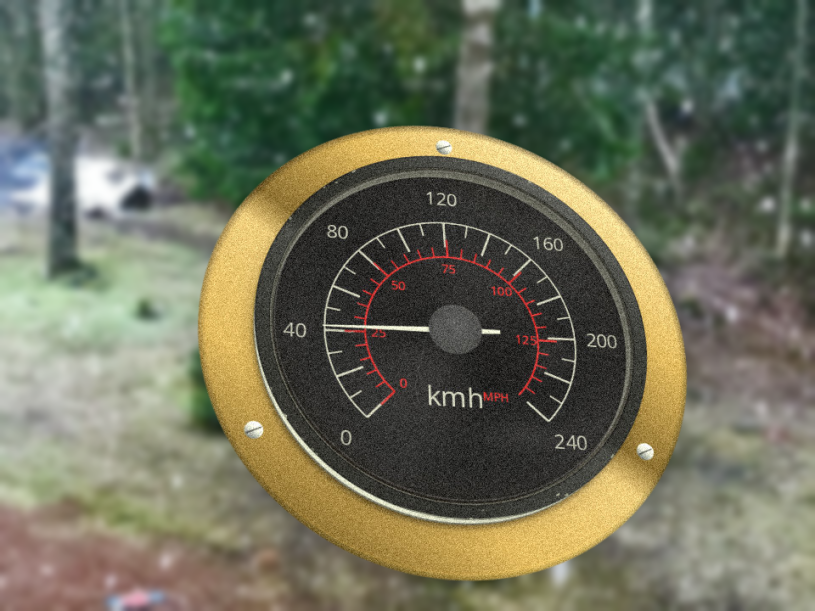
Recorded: 40 km/h
